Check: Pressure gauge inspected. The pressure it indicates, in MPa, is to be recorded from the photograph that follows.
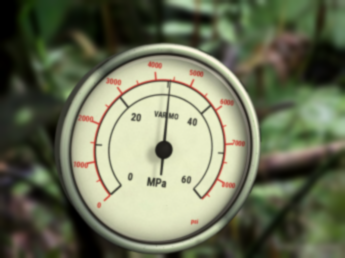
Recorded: 30 MPa
